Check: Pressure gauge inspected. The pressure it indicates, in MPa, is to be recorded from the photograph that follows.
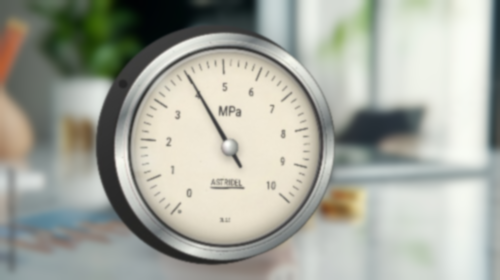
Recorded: 4 MPa
